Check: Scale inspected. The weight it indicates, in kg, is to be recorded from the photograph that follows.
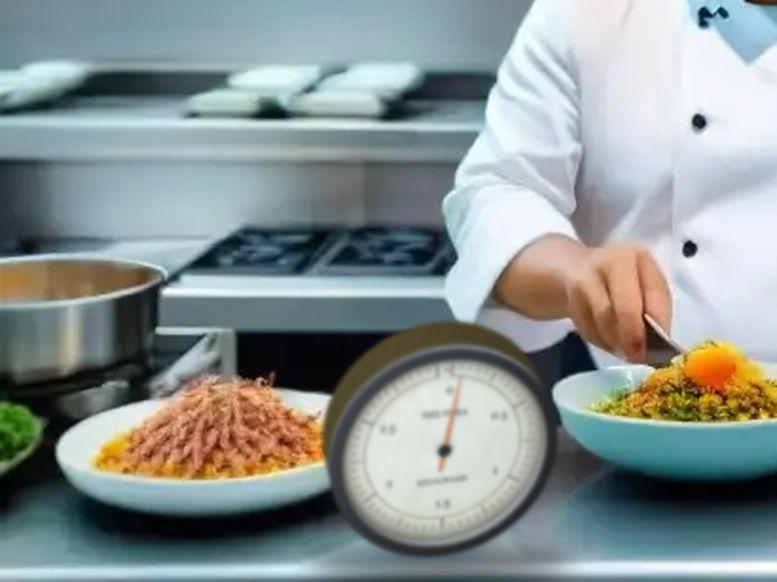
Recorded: 0.05 kg
